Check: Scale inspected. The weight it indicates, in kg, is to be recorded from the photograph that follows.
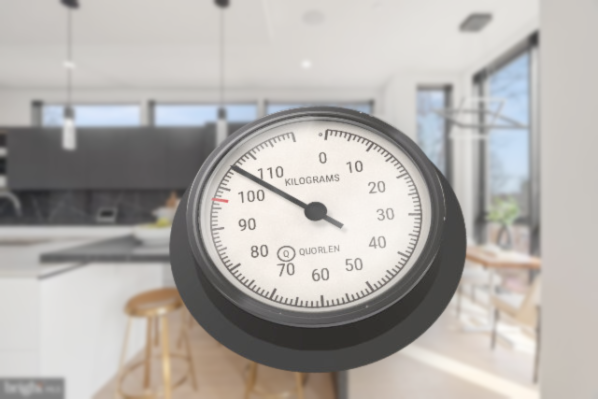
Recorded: 105 kg
